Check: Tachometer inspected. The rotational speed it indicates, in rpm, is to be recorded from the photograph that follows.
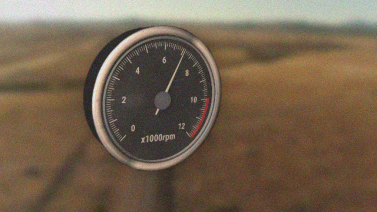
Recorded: 7000 rpm
